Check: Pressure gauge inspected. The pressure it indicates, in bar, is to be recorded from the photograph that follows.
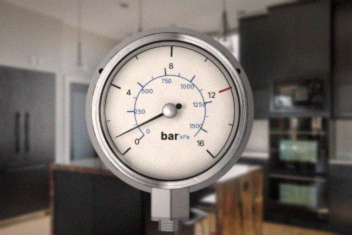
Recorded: 1 bar
